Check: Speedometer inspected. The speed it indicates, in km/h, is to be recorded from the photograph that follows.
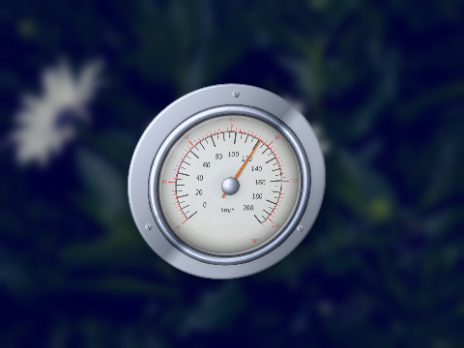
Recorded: 120 km/h
